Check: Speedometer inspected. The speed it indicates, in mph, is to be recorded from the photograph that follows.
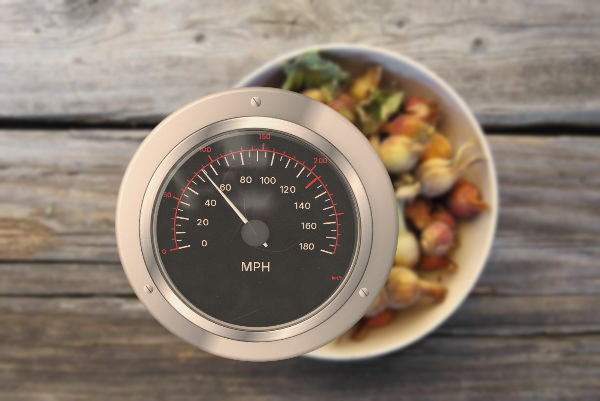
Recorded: 55 mph
